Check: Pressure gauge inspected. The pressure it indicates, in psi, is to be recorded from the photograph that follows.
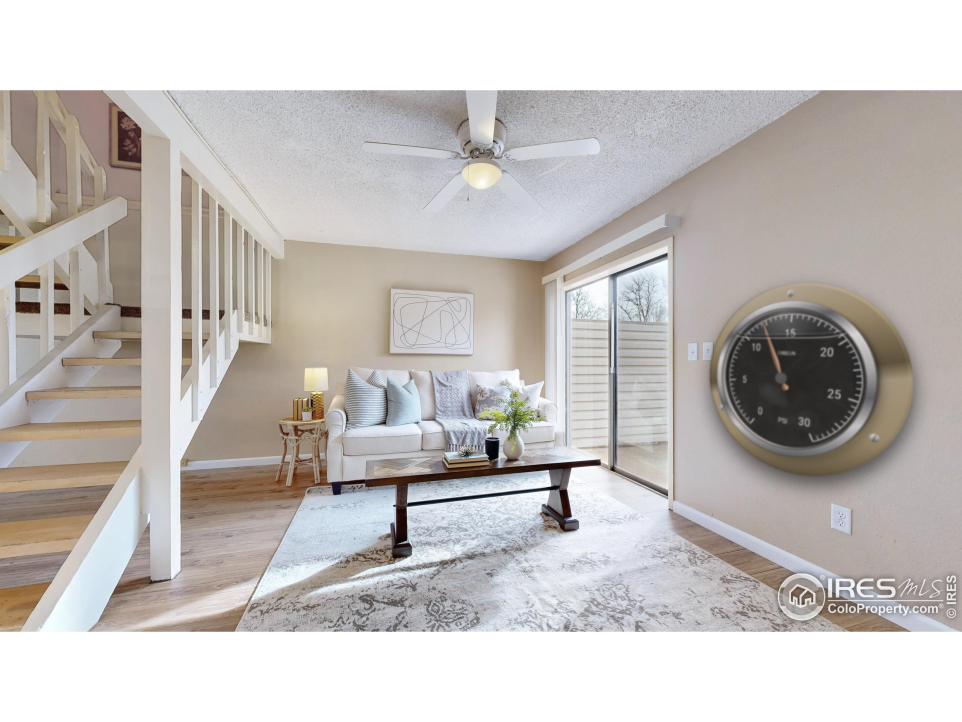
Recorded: 12.5 psi
